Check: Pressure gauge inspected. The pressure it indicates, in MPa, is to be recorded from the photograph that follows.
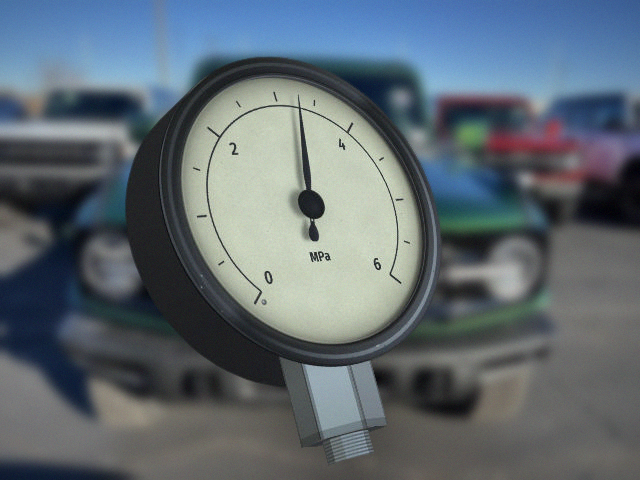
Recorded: 3.25 MPa
